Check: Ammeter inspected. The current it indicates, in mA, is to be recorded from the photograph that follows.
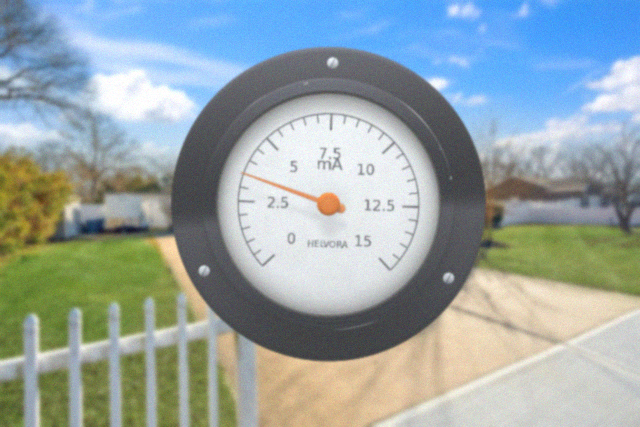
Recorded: 3.5 mA
